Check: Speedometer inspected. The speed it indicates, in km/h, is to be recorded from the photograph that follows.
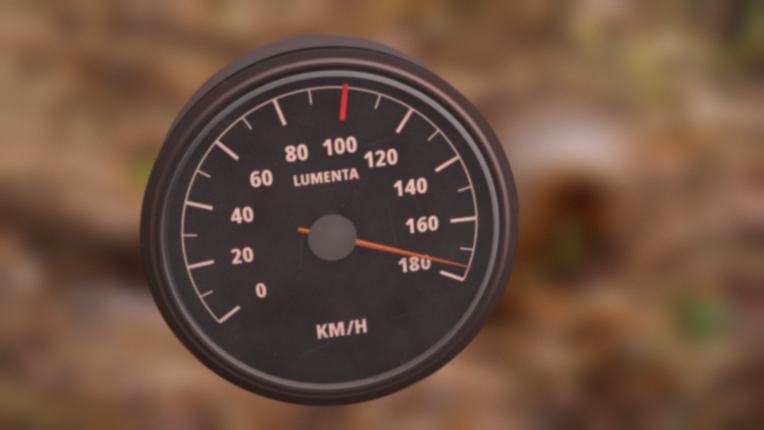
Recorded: 175 km/h
